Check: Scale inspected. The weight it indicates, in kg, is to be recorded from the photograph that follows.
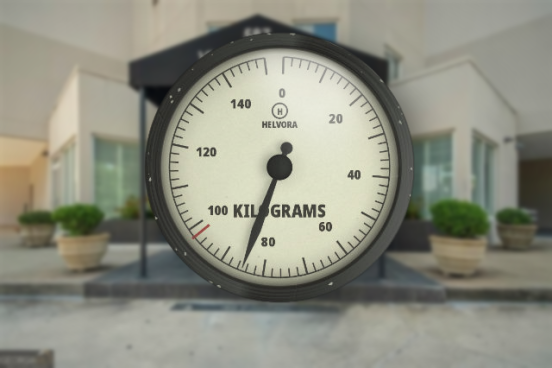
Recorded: 85 kg
